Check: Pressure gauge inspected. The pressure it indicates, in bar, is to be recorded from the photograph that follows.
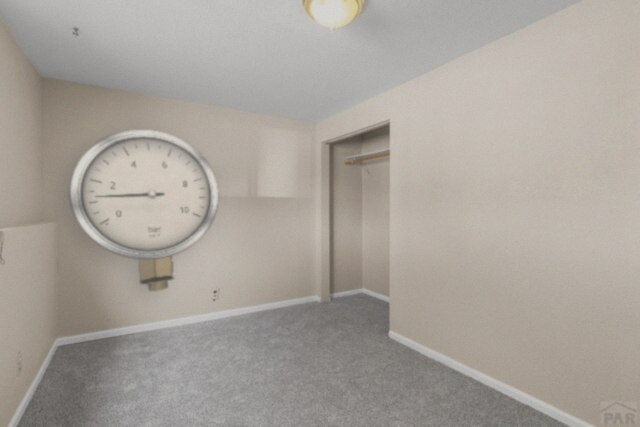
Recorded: 1.25 bar
